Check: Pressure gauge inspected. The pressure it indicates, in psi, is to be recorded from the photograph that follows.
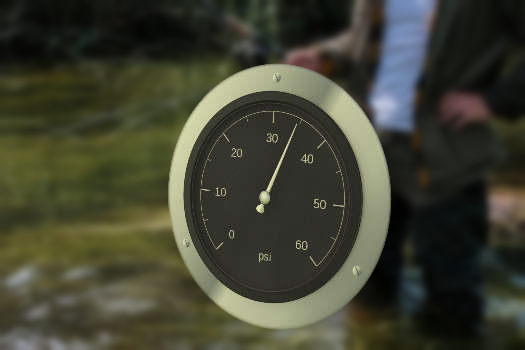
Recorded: 35 psi
